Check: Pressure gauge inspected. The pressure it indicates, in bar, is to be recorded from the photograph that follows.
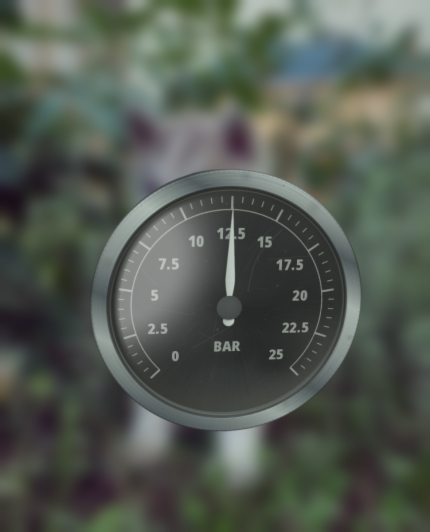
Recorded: 12.5 bar
